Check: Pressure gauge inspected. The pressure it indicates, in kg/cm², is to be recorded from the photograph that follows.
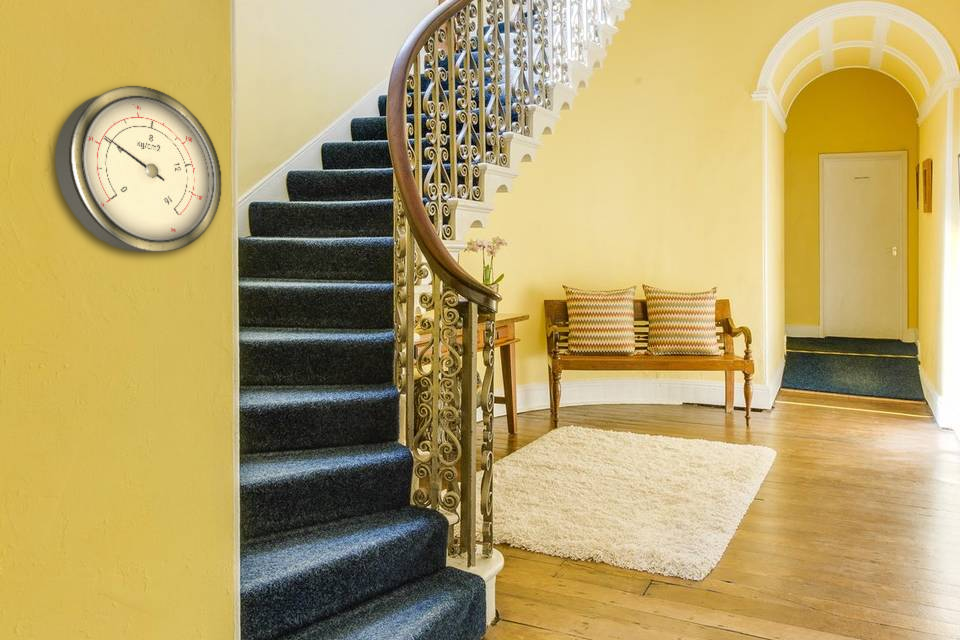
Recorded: 4 kg/cm²
